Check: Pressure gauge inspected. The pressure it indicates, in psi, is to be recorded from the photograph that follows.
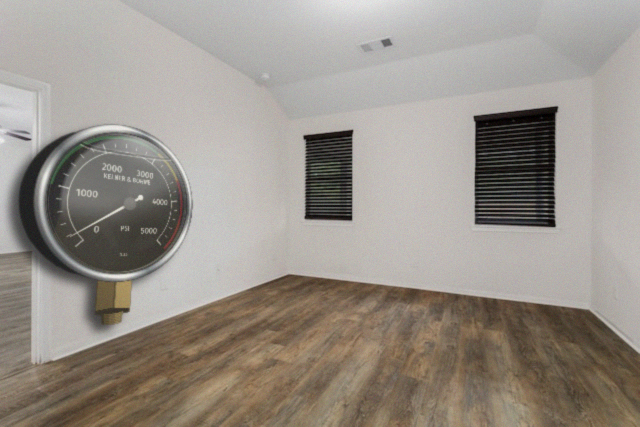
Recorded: 200 psi
